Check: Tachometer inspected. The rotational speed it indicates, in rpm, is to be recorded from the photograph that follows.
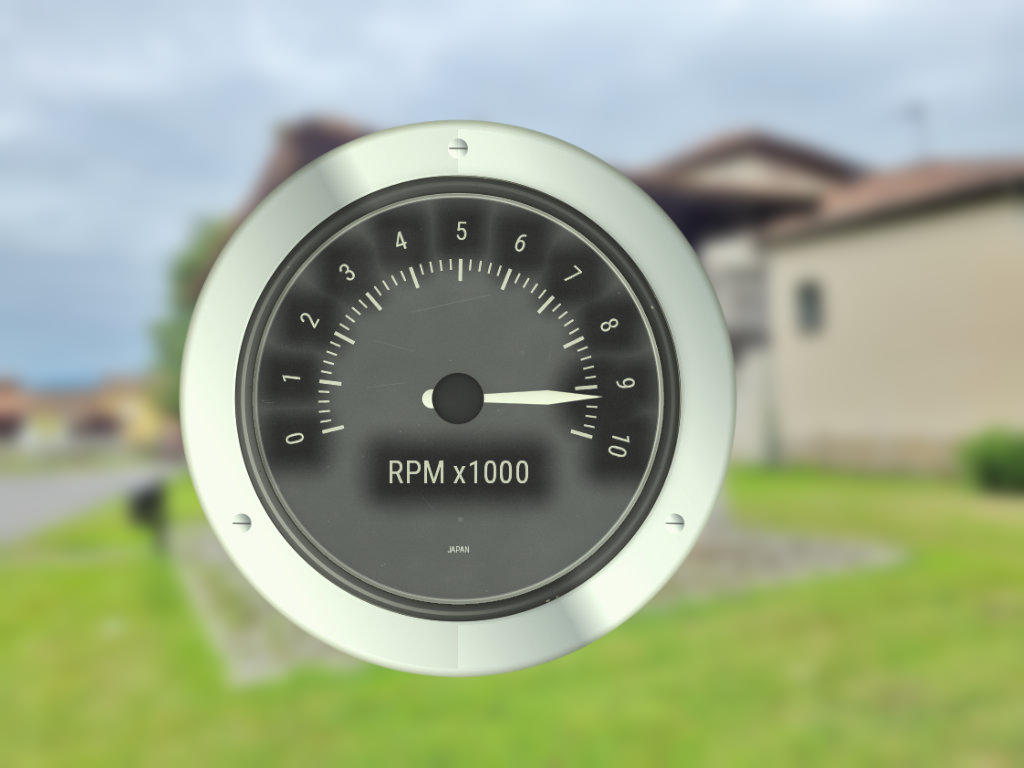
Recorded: 9200 rpm
